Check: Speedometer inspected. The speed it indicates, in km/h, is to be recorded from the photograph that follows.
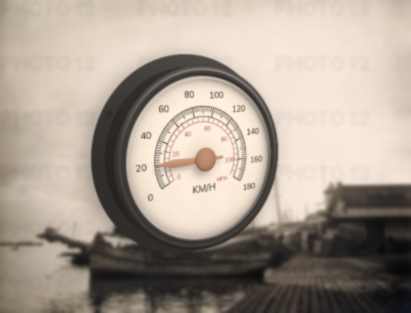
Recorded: 20 km/h
